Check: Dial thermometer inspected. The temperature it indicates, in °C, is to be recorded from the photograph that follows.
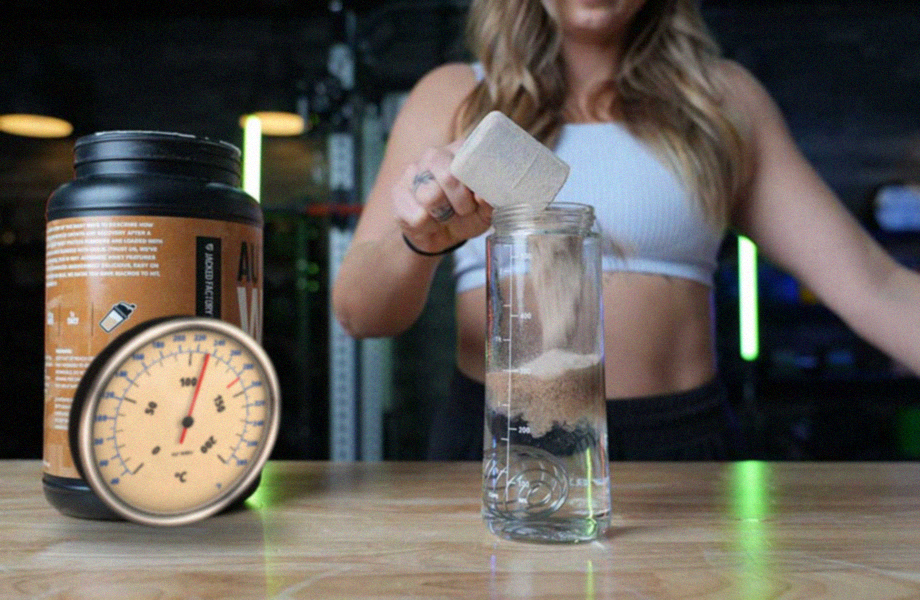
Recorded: 110 °C
